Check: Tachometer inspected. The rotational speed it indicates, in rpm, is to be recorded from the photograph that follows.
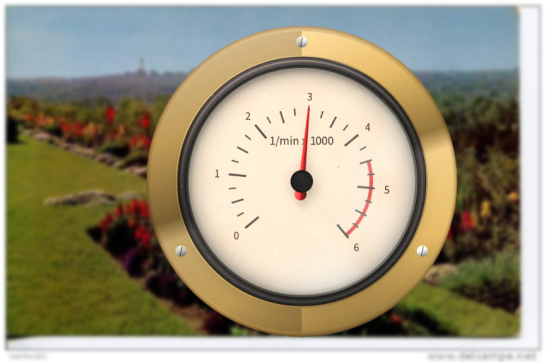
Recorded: 3000 rpm
